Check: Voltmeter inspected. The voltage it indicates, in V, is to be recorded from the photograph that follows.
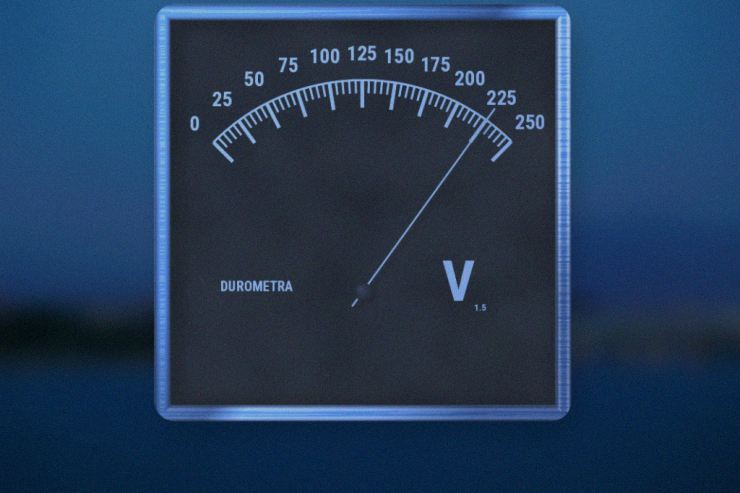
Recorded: 225 V
